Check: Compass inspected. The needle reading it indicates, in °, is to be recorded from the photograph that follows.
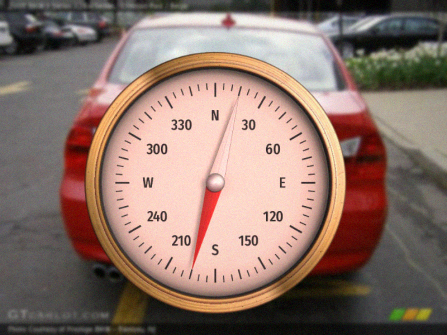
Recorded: 195 °
